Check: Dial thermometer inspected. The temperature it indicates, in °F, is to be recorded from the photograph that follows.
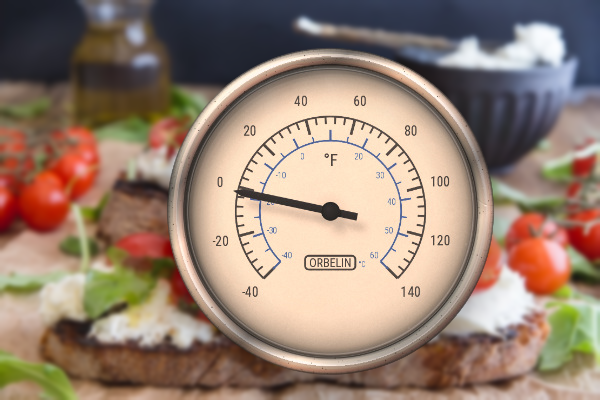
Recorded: -2 °F
